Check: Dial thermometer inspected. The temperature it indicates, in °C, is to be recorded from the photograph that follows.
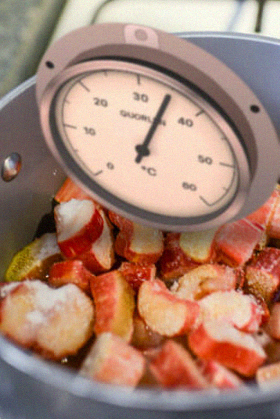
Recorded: 35 °C
